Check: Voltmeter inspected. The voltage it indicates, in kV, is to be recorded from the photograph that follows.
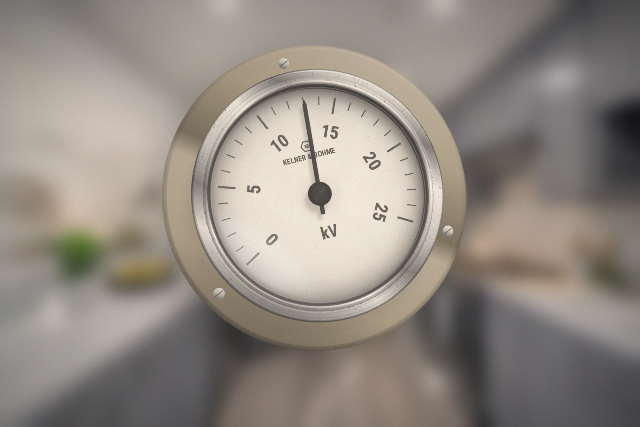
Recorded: 13 kV
